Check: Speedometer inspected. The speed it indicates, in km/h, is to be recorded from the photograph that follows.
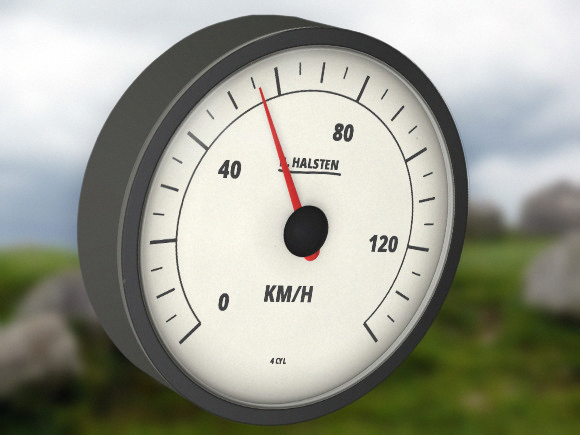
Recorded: 55 km/h
